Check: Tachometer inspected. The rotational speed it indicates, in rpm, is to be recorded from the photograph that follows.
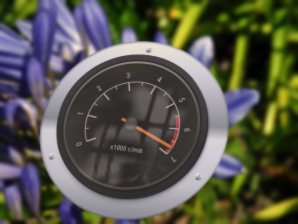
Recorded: 6750 rpm
